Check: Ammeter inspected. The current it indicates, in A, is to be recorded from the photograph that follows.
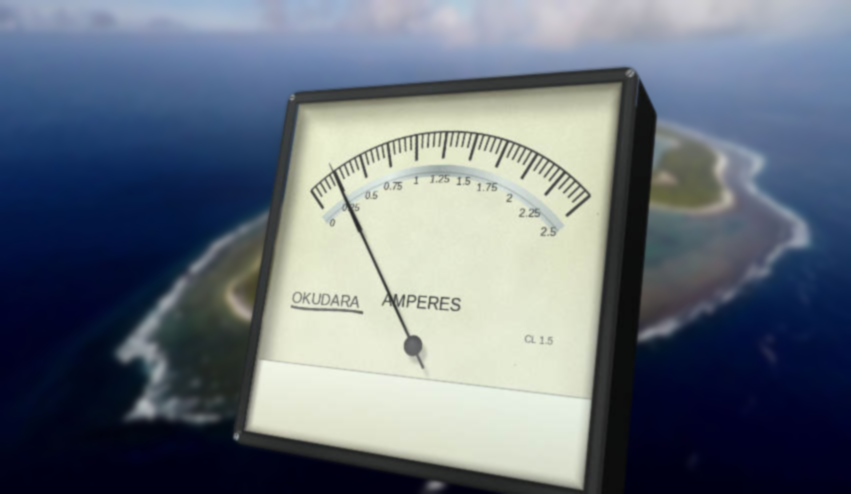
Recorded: 0.25 A
